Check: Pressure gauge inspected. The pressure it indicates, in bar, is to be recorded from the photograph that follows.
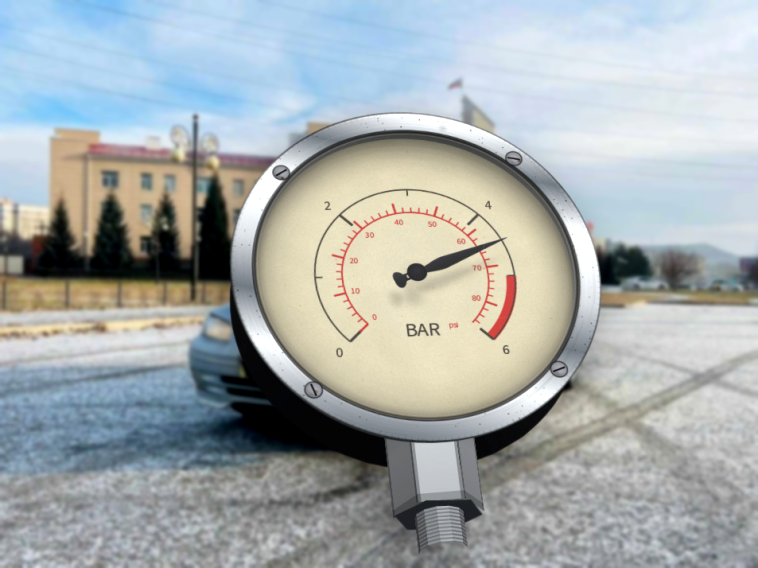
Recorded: 4.5 bar
